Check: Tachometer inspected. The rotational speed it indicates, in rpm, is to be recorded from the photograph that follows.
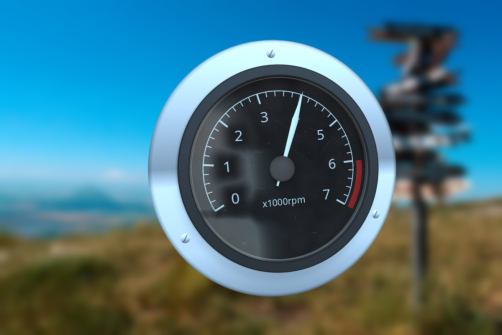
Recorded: 4000 rpm
